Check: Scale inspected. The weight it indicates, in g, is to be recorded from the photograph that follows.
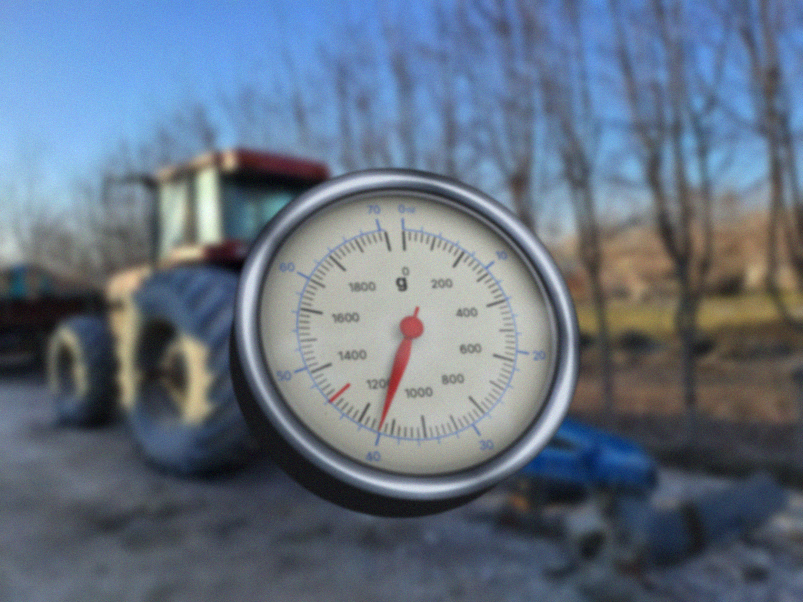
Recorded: 1140 g
